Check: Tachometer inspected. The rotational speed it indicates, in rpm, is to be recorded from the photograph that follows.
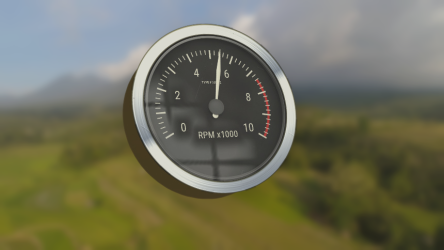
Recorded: 5400 rpm
